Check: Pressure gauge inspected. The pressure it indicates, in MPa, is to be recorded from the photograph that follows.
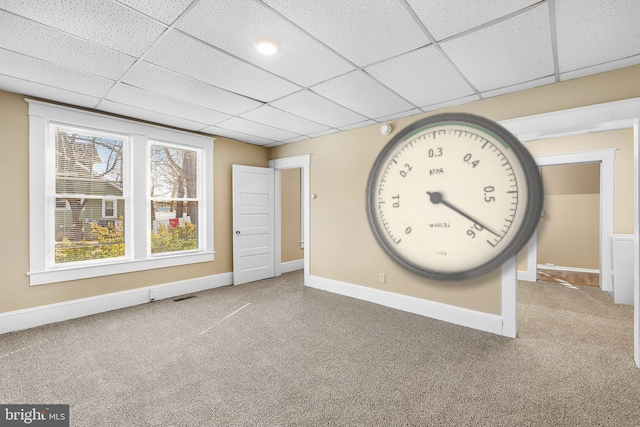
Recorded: 0.58 MPa
